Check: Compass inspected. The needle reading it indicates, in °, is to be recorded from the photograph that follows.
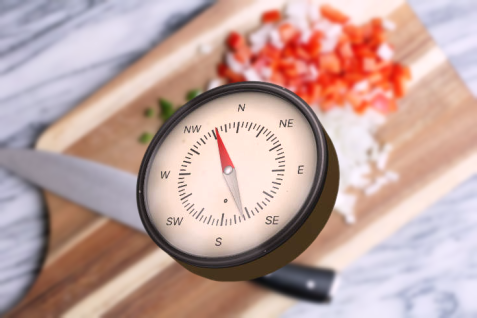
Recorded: 335 °
